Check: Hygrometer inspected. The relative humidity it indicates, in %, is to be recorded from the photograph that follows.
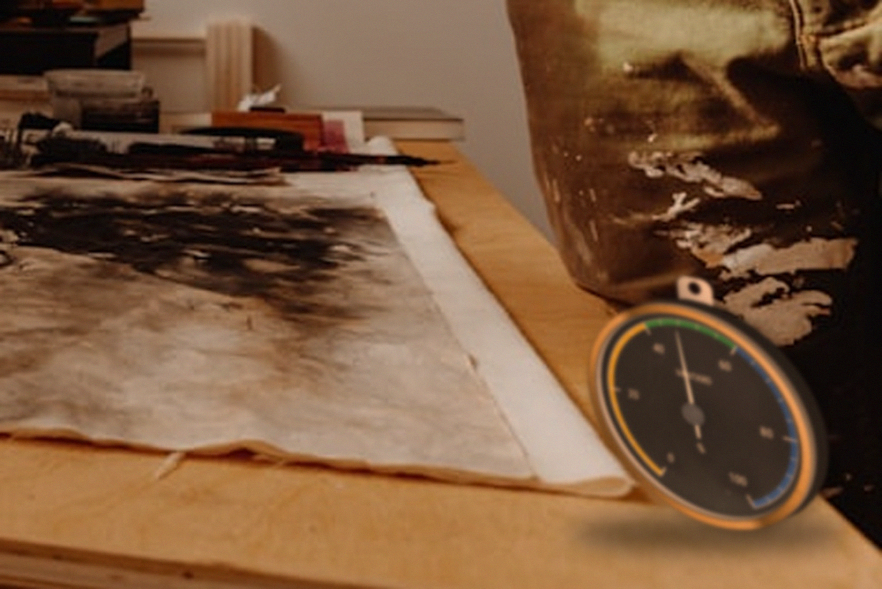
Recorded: 48 %
